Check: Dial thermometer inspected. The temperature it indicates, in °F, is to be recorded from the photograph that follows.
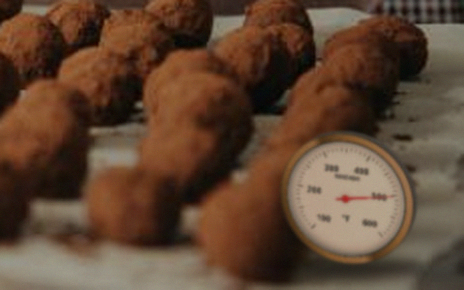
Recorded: 500 °F
